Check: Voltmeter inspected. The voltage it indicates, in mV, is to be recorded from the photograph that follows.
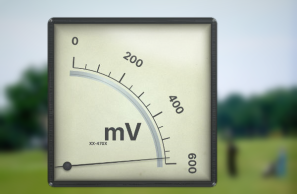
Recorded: 575 mV
